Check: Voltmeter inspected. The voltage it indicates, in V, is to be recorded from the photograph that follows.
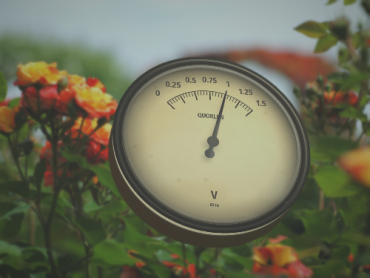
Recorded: 1 V
